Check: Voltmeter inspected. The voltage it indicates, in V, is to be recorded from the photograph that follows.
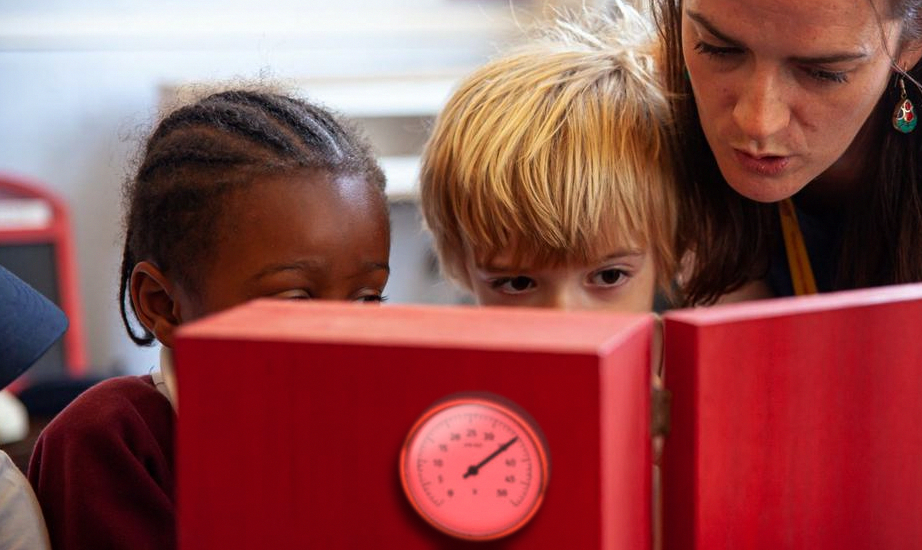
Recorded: 35 V
